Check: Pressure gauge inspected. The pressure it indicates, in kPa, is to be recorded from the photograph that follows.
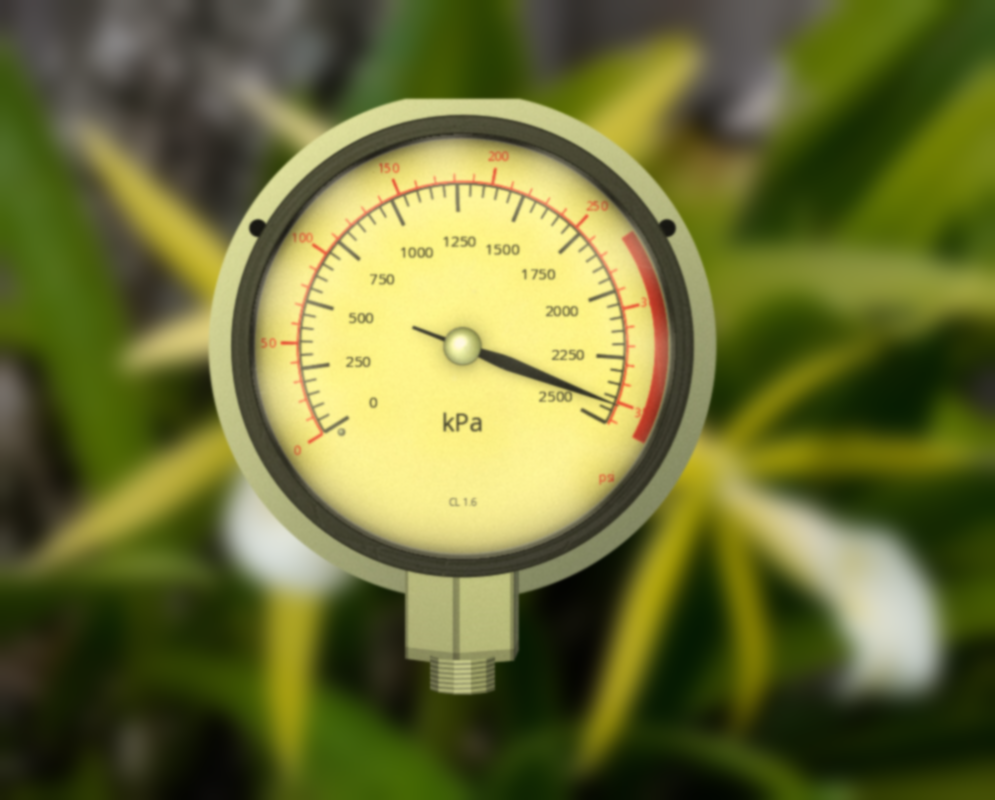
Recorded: 2425 kPa
